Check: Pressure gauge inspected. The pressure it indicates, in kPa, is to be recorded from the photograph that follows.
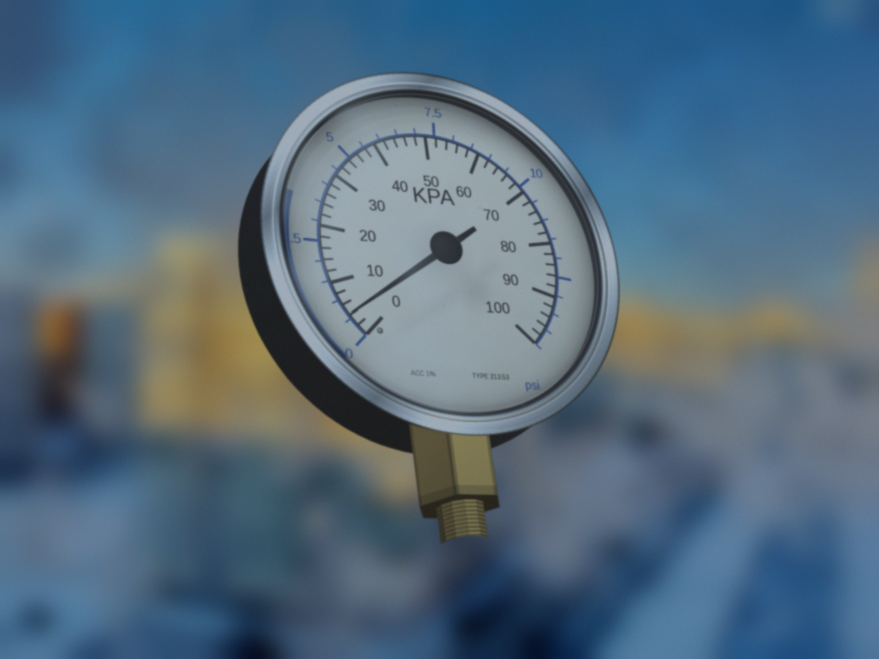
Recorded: 4 kPa
